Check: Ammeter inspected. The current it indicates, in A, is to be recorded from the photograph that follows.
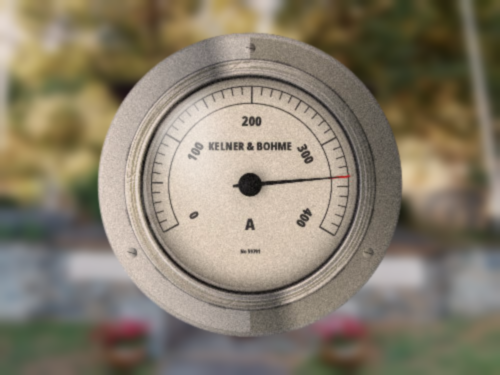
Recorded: 340 A
